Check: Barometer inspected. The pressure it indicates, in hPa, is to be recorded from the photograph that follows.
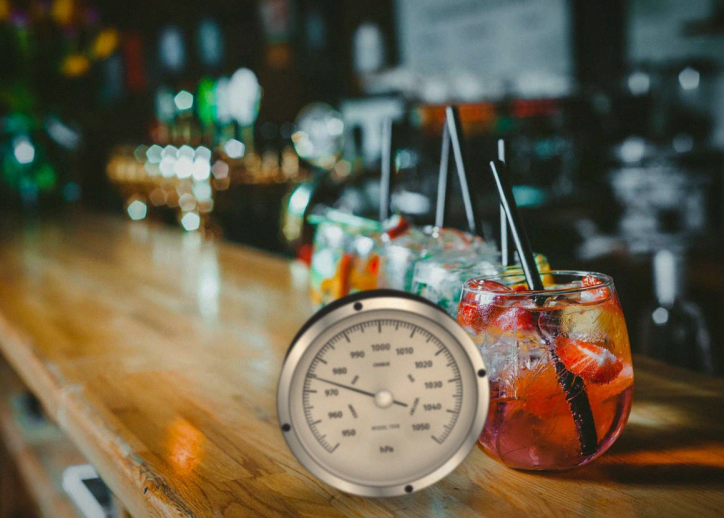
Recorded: 975 hPa
